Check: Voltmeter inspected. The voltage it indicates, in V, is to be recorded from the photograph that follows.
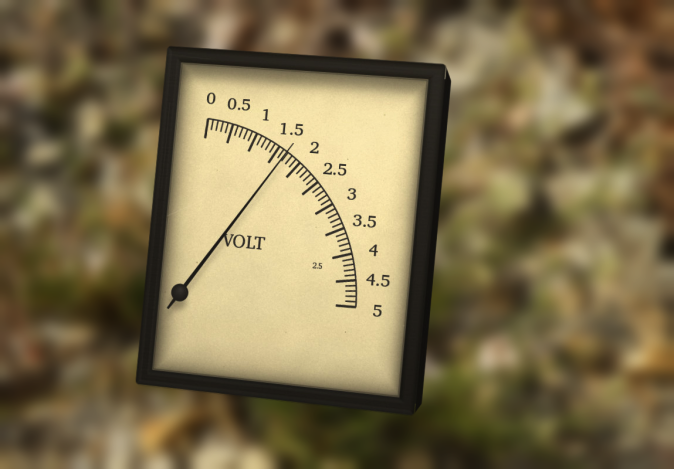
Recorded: 1.7 V
